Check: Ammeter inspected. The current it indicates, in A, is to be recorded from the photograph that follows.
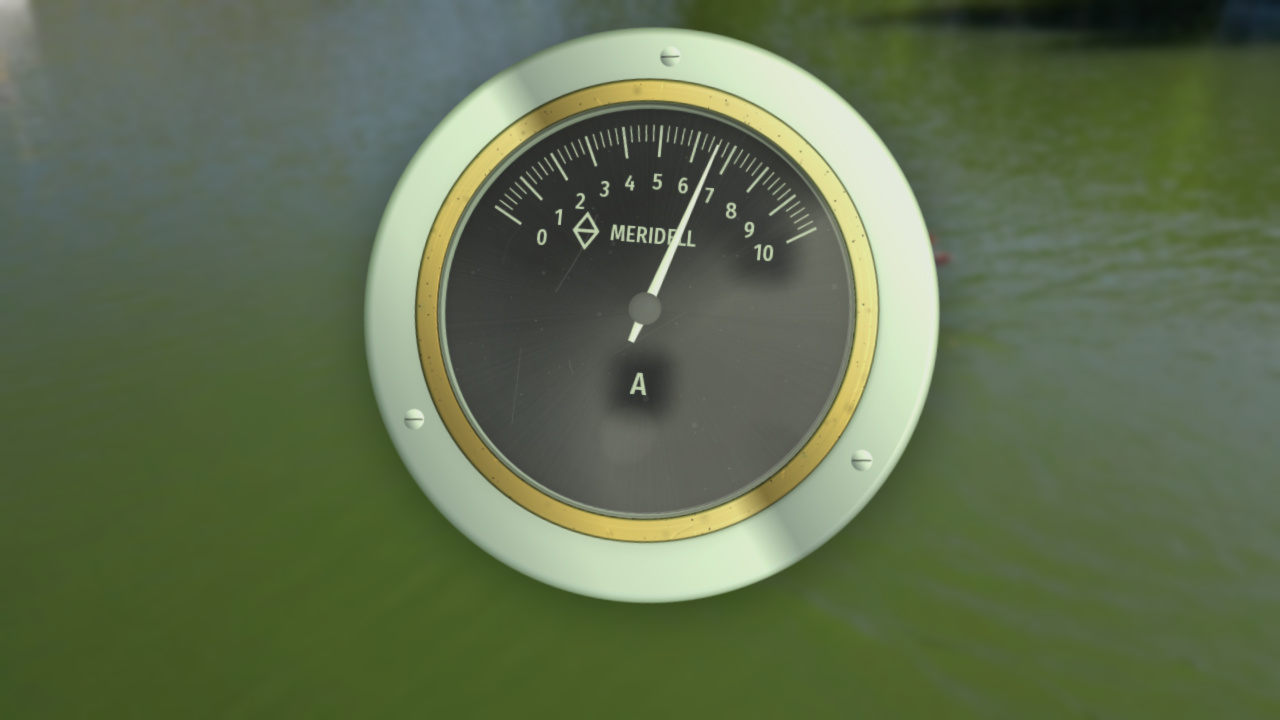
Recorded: 6.6 A
